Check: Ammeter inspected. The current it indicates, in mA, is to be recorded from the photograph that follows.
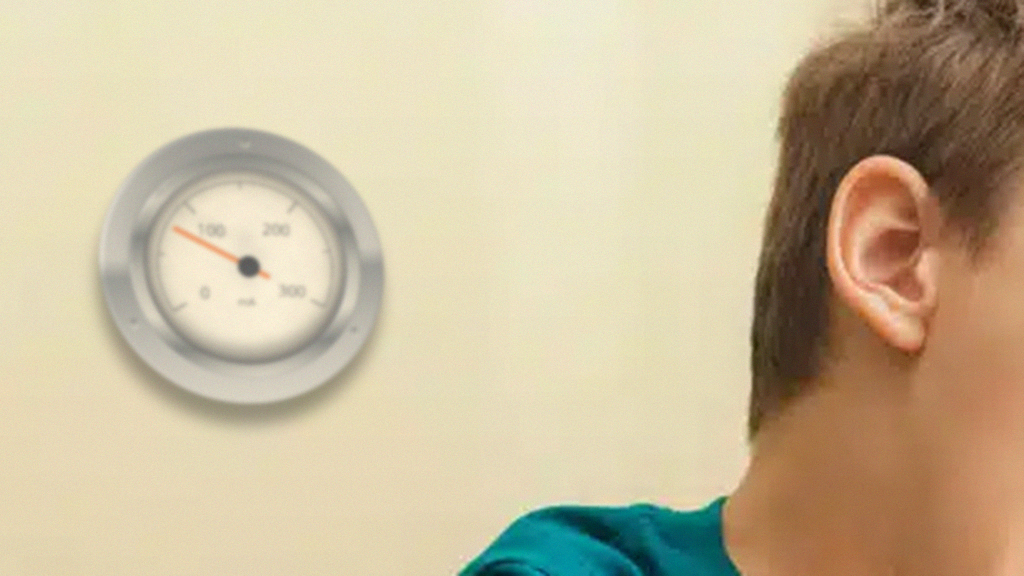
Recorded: 75 mA
